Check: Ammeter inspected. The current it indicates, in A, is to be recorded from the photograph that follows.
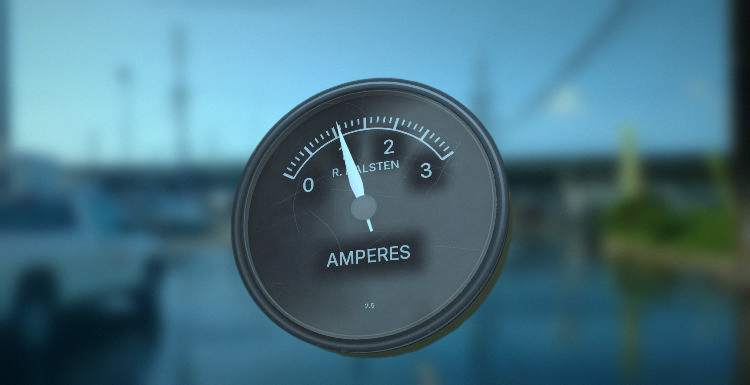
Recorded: 1.1 A
